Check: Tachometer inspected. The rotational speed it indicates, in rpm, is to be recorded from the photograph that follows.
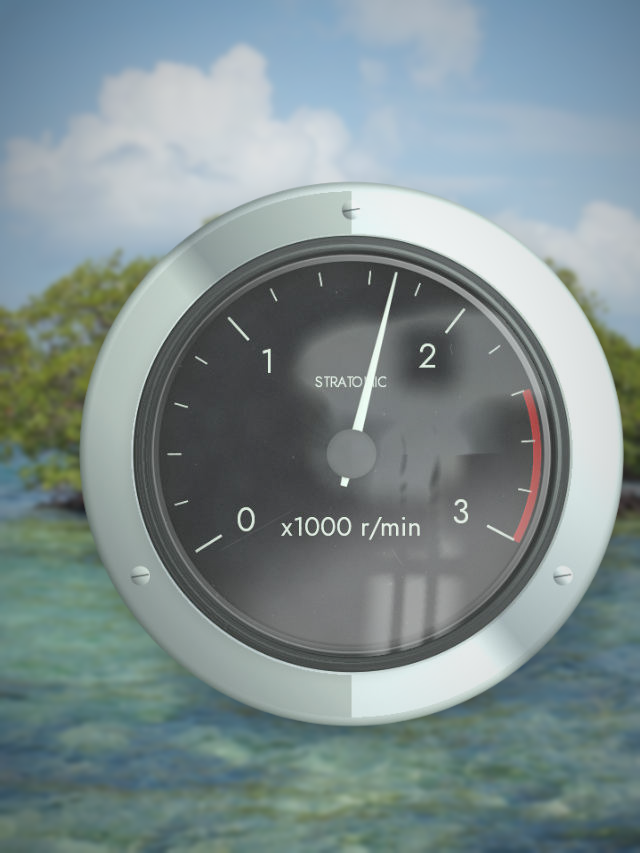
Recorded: 1700 rpm
